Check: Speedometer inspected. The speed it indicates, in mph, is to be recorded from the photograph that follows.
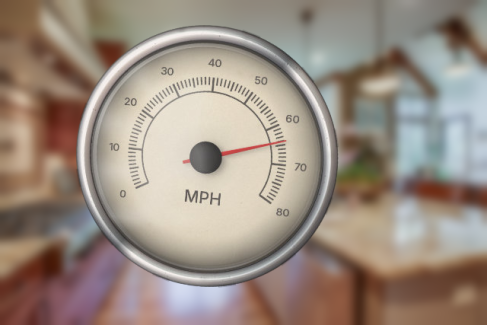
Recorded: 64 mph
